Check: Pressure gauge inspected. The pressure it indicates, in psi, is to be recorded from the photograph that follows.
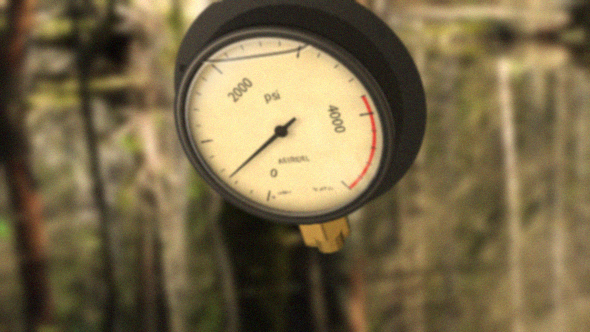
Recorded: 500 psi
